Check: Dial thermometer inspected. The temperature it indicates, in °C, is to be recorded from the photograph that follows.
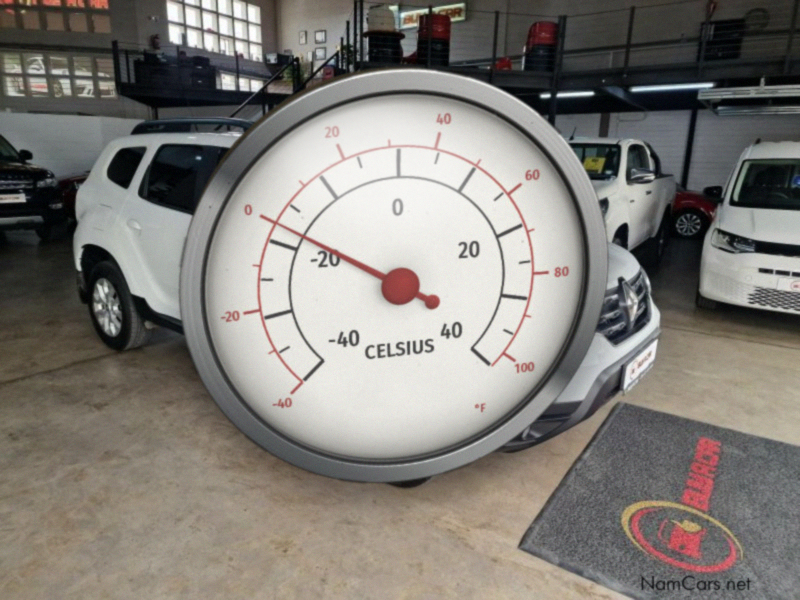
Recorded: -17.5 °C
